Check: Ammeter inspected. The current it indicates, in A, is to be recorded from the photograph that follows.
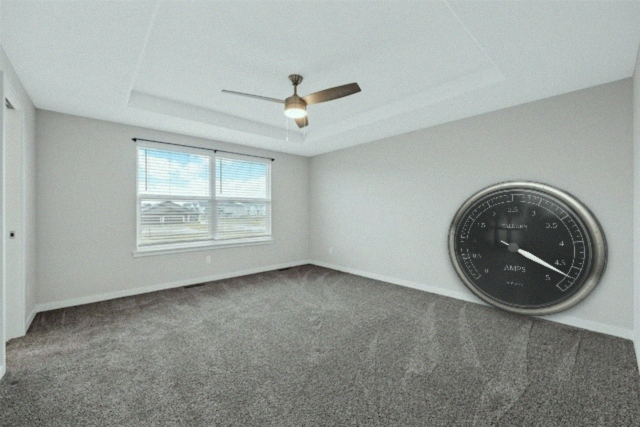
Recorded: 4.7 A
